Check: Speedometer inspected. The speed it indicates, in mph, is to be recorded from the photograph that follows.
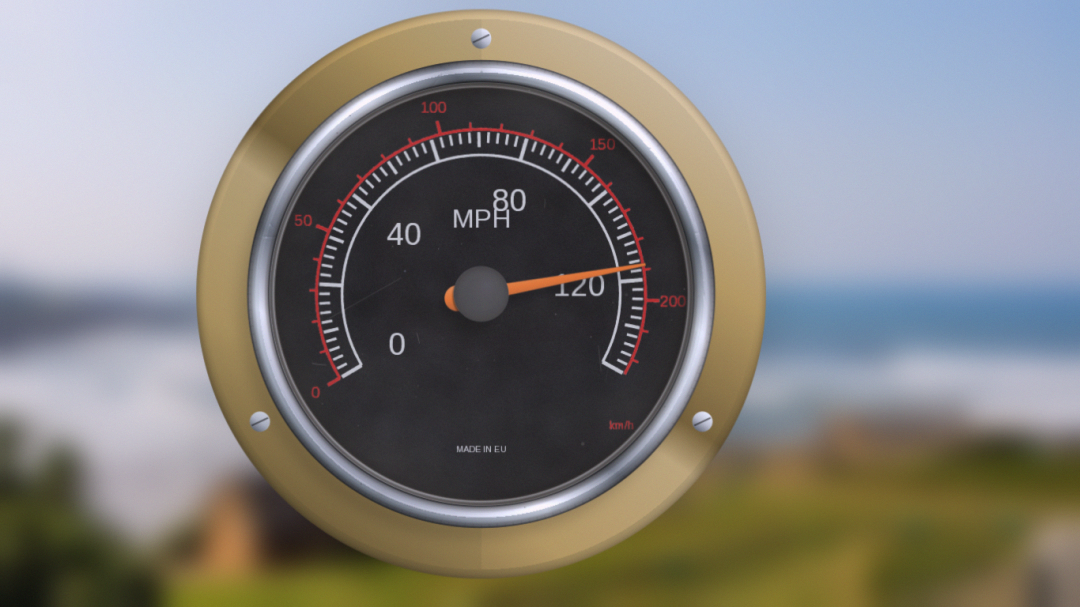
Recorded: 117 mph
